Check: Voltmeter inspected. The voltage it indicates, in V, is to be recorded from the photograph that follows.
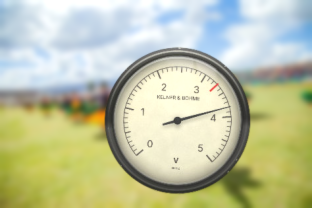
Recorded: 3.8 V
